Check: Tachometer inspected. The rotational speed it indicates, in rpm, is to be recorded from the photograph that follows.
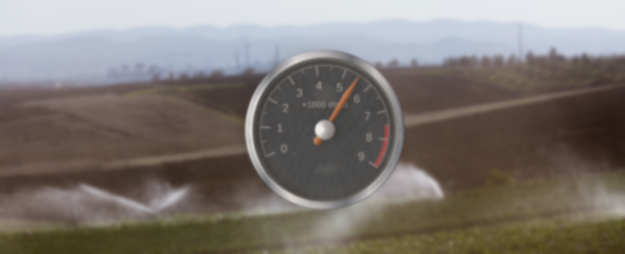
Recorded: 5500 rpm
